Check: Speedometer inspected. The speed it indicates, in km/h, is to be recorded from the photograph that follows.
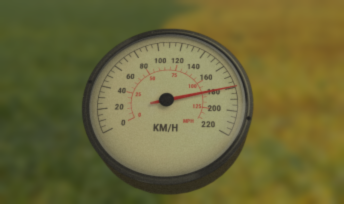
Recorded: 180 km/h
